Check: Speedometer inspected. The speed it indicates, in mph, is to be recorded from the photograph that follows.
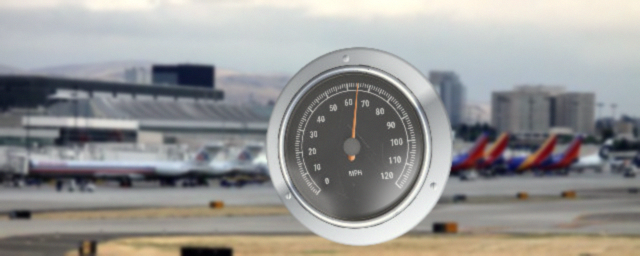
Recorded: 65 mph
